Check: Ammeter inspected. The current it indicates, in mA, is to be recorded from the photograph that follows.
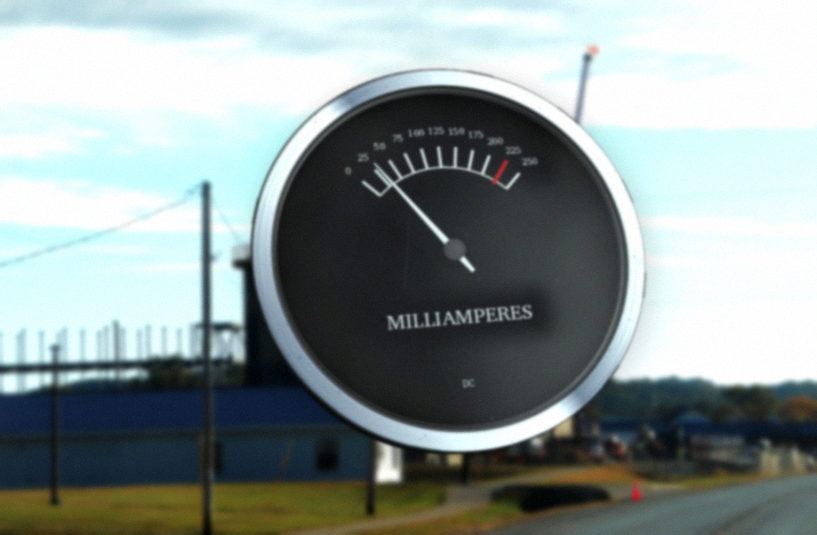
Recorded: 25 mA
